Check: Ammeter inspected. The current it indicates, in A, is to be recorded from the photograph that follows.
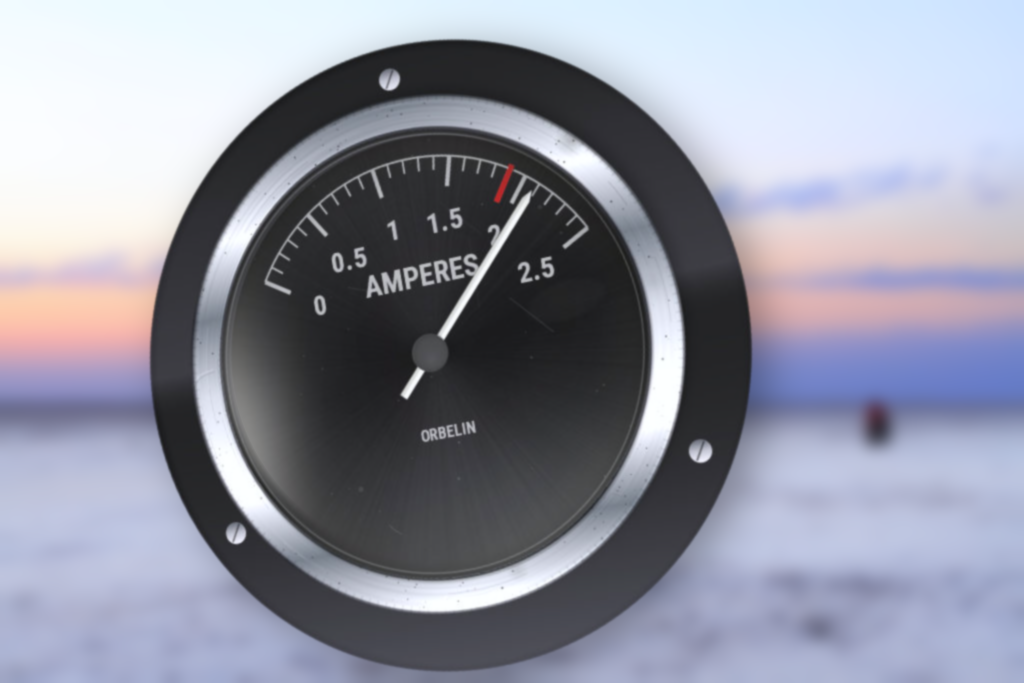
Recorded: 2.1 A
